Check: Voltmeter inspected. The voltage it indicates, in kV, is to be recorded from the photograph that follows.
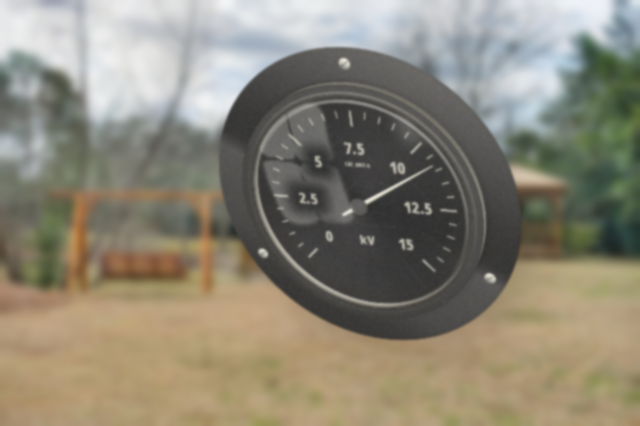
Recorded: 10.75 kV
